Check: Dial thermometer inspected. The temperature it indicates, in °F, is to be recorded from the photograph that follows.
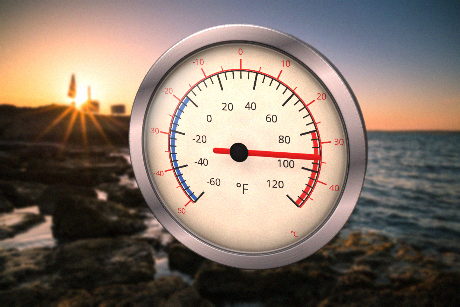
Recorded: 92 °F
